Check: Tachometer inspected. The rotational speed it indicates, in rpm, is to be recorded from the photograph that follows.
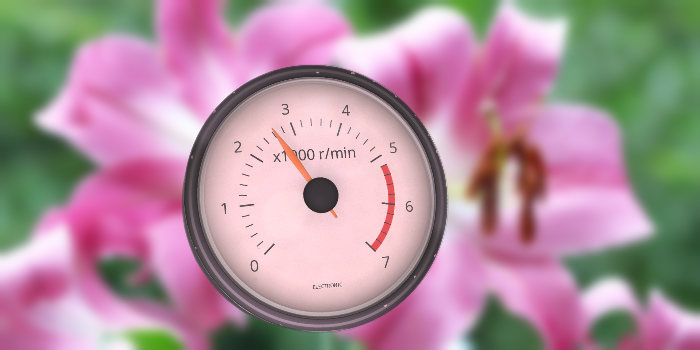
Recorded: 2600 rpm
